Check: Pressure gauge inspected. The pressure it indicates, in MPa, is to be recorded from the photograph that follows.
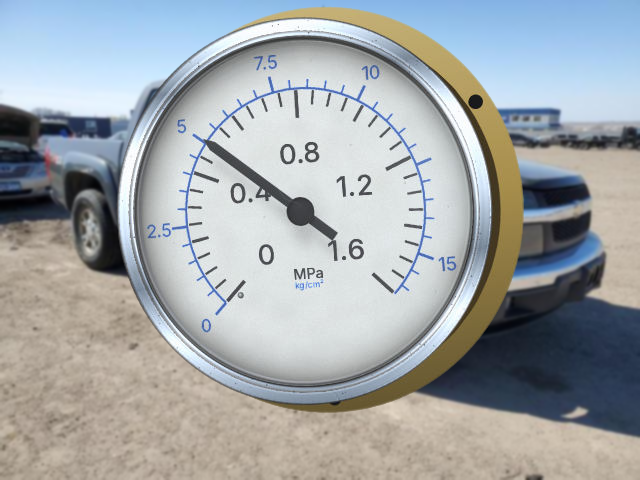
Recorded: 0.5 MPa
